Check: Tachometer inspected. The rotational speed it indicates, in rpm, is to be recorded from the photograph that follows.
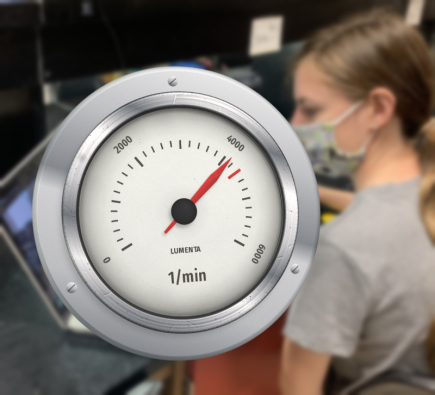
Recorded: 4100 rpm
